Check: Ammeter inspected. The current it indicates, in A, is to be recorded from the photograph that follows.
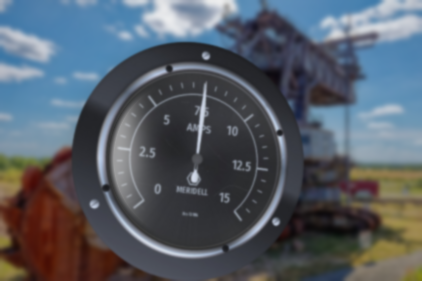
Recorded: 7.5 A
